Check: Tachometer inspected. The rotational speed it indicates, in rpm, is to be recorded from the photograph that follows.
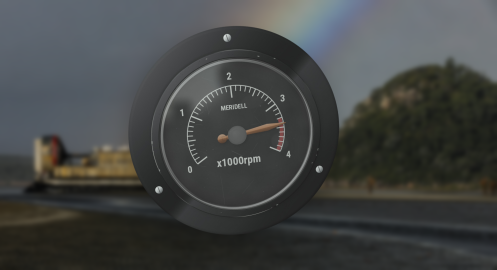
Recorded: 3400 rpm
